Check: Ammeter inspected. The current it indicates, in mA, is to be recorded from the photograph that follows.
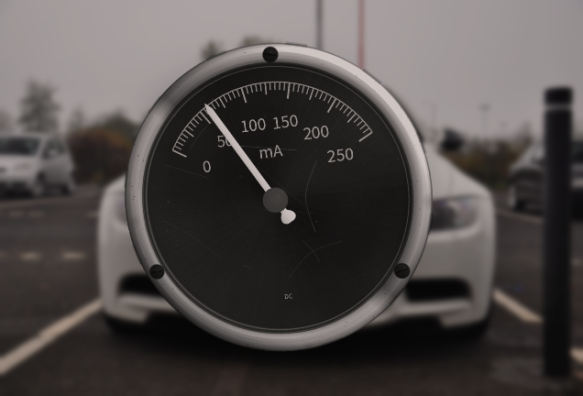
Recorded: 60 mA
